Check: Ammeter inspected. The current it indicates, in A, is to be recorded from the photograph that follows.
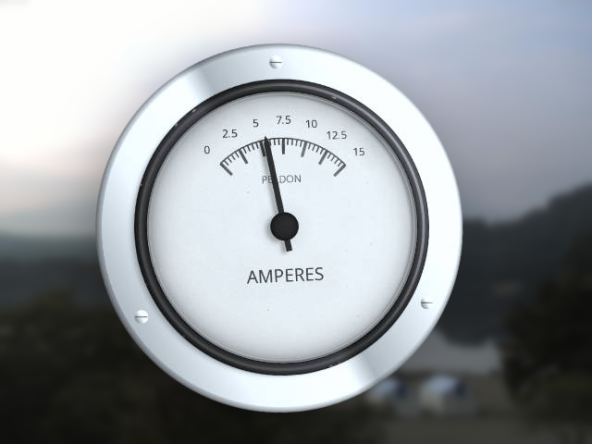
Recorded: 5.5 A
